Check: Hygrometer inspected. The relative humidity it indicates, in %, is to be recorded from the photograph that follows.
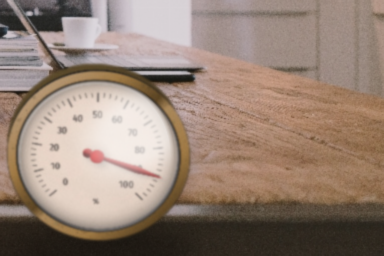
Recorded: 90 %
